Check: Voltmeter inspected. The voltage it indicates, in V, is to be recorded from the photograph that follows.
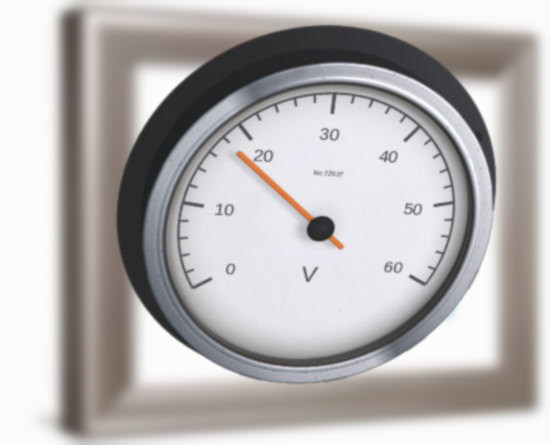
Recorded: 18 V
